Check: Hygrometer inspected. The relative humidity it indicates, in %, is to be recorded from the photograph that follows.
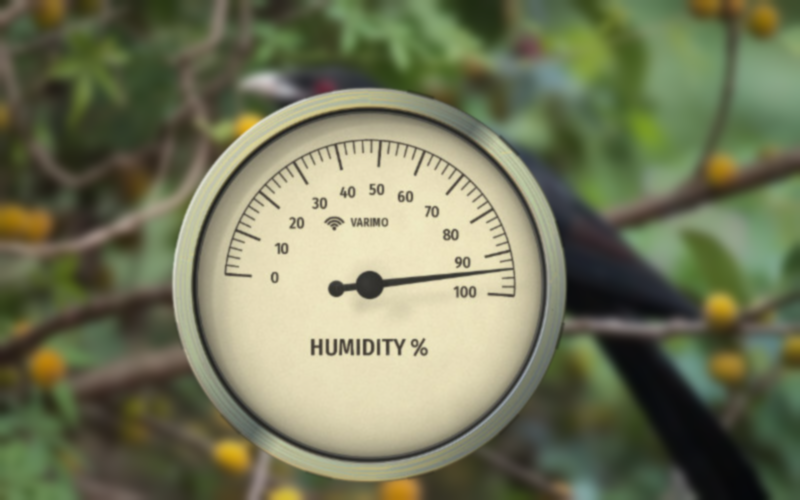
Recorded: 94 %
